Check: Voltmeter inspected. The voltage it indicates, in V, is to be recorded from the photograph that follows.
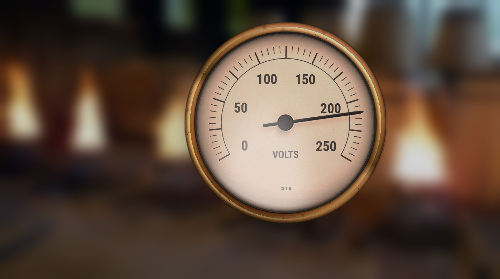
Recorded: 210 V
